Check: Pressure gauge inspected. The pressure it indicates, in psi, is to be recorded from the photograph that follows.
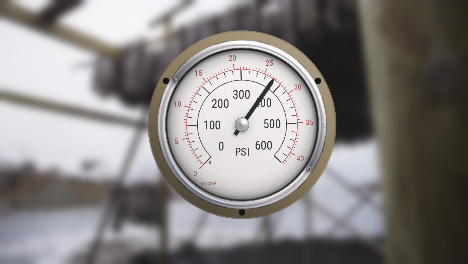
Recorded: 380 psi
